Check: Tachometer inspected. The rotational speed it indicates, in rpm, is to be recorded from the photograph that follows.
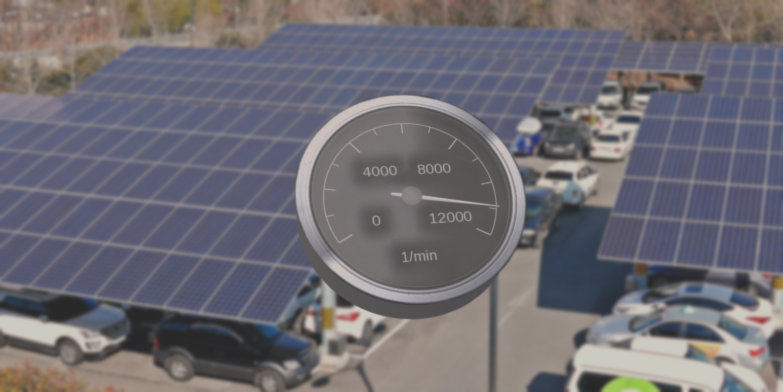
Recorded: 11000 rpm
